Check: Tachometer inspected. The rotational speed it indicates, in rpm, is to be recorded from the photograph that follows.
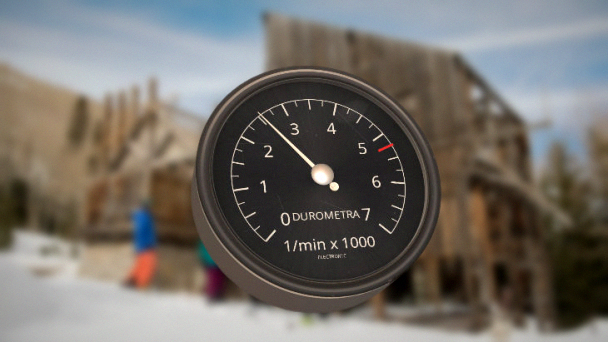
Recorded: 2500 rpm
